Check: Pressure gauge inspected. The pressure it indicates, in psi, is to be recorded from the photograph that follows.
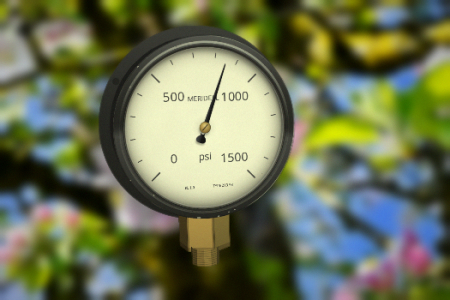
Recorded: 850 psi
